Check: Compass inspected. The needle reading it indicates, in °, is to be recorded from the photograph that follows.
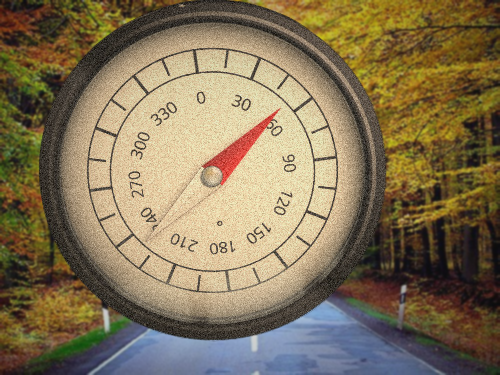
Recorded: 52.5 °
